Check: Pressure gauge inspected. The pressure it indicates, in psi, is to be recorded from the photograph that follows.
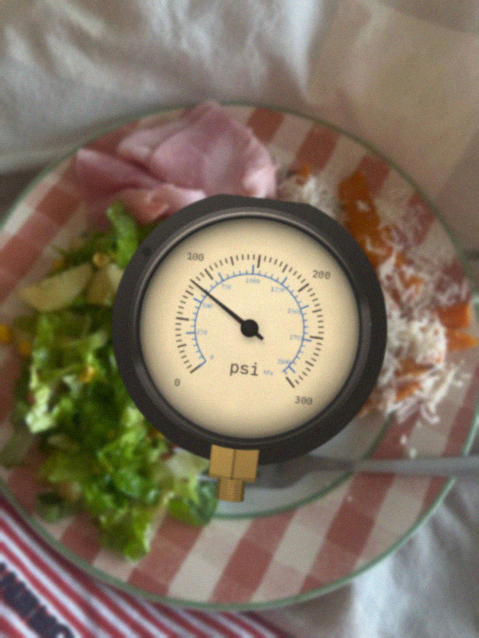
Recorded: 85 psi
